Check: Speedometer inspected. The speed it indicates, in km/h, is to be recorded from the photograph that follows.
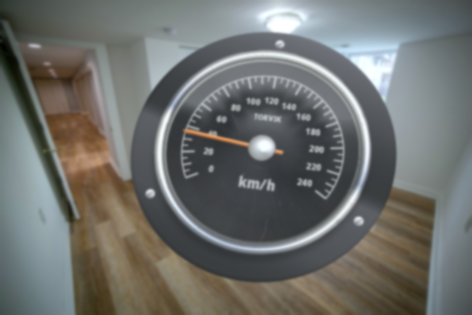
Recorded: 35 km/h
